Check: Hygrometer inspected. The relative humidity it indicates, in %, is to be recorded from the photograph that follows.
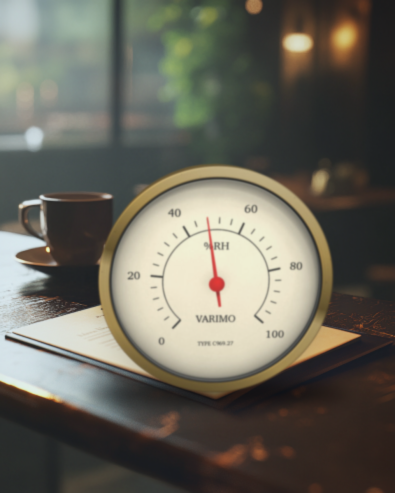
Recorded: 48 %
